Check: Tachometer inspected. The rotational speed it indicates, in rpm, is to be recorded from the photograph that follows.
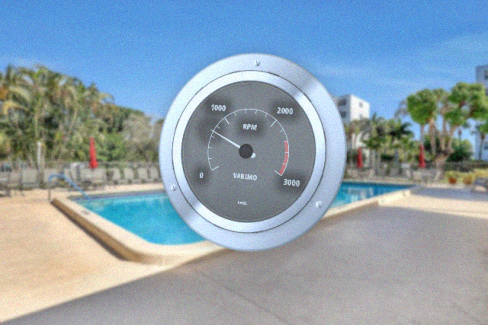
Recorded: 700 rpm
